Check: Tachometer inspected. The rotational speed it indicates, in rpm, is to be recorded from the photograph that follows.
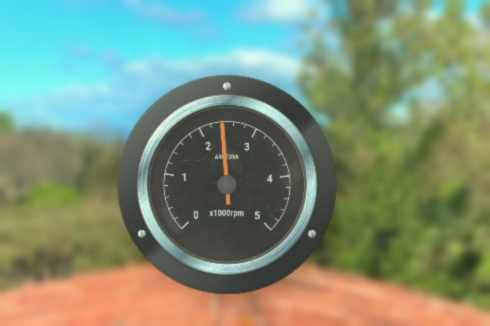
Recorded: 2400 rpm
